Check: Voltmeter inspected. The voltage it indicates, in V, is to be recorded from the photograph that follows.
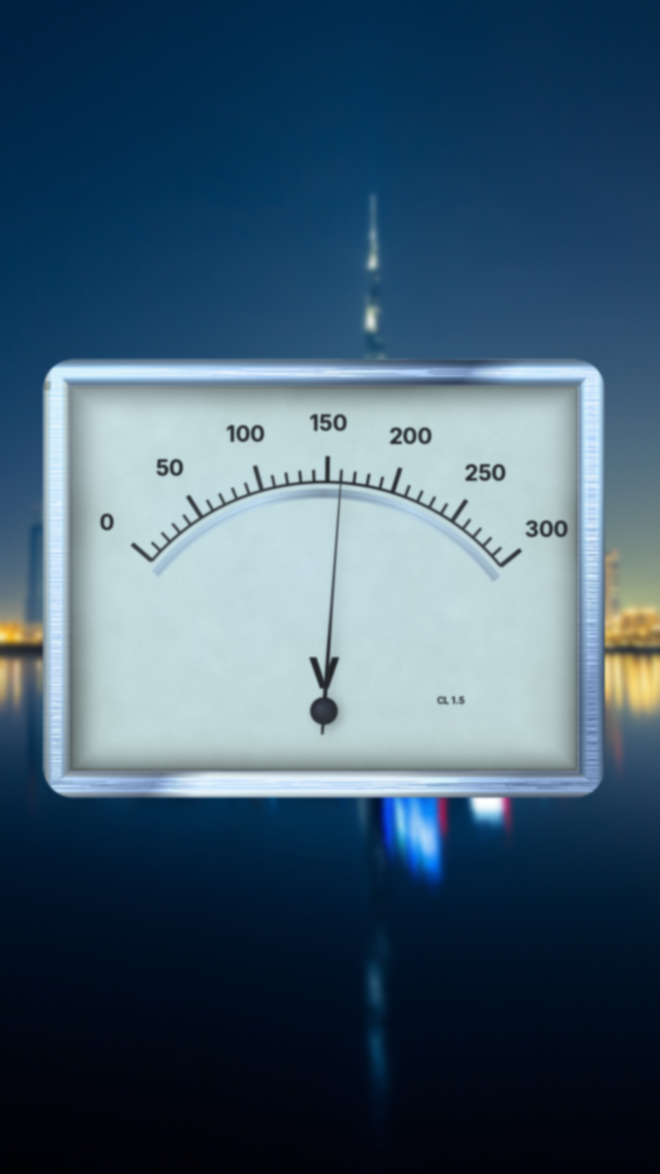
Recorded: 160 V
